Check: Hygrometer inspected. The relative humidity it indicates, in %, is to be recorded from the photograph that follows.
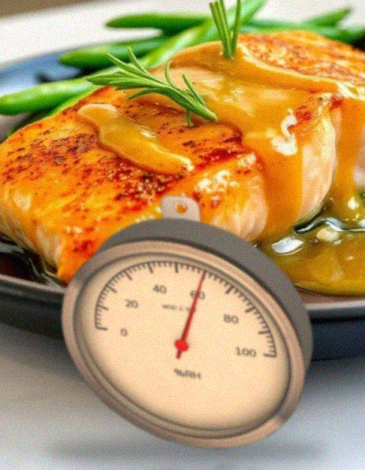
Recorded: 60 %
